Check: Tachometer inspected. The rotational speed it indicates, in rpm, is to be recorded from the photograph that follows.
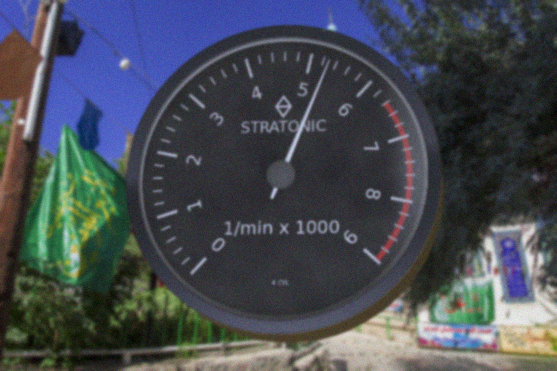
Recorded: 5300 rpm
